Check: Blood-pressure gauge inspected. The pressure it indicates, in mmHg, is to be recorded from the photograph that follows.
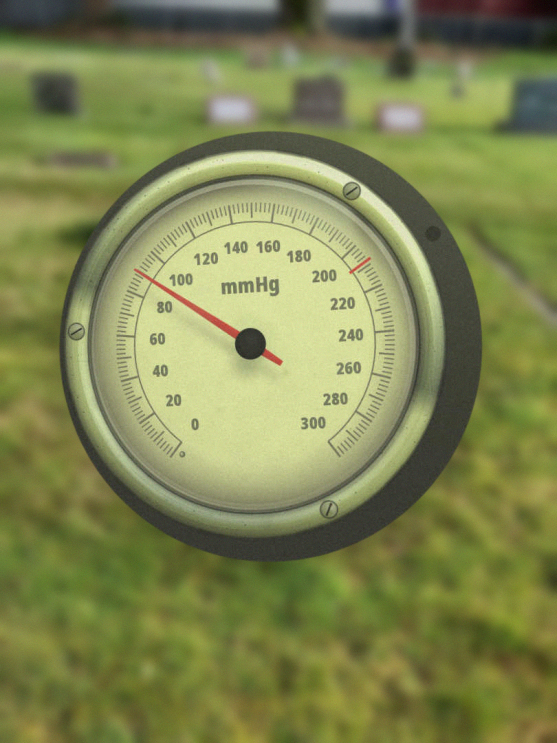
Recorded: 90 mmHg
